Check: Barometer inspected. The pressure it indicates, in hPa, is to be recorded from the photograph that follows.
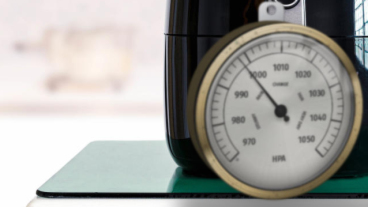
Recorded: 998 hPa
